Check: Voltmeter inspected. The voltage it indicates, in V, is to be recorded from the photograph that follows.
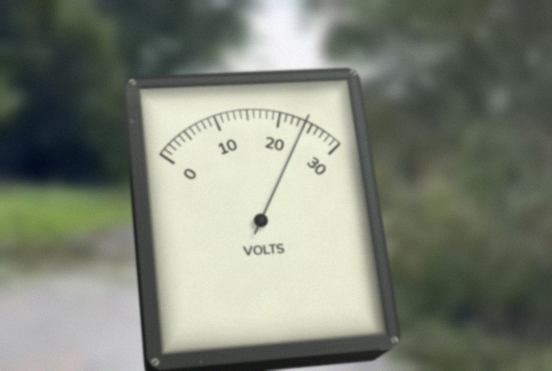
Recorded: 24 V
